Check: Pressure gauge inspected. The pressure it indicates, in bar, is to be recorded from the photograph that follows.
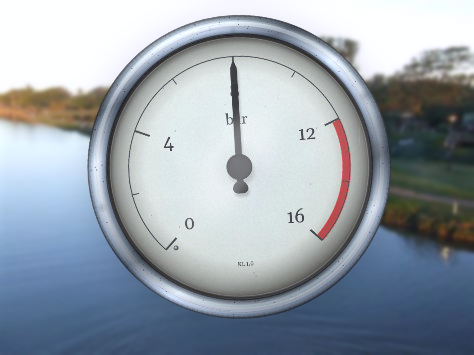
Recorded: 8 bar
